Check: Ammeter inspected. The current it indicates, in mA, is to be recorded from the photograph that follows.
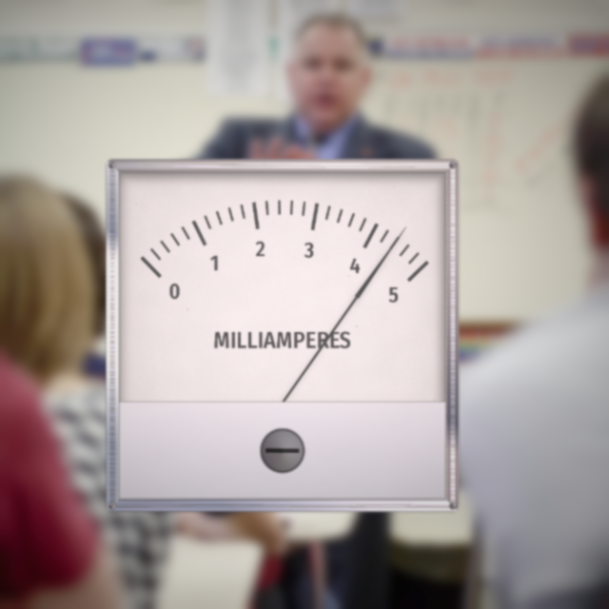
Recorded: 4.4 mA
